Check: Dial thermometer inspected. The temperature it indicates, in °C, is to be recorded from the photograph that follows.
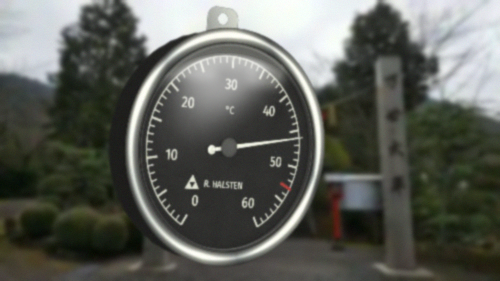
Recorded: 46 °C
